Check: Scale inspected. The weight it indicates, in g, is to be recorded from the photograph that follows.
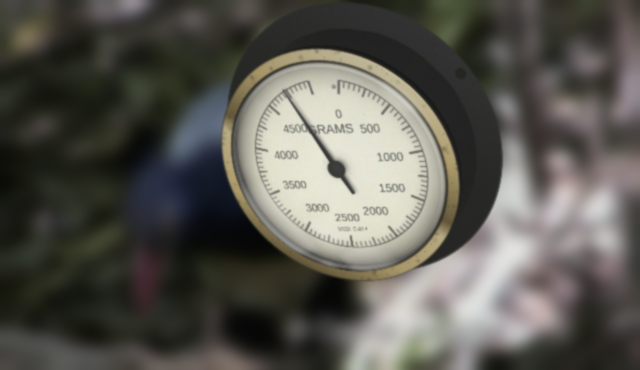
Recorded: 4750 g
